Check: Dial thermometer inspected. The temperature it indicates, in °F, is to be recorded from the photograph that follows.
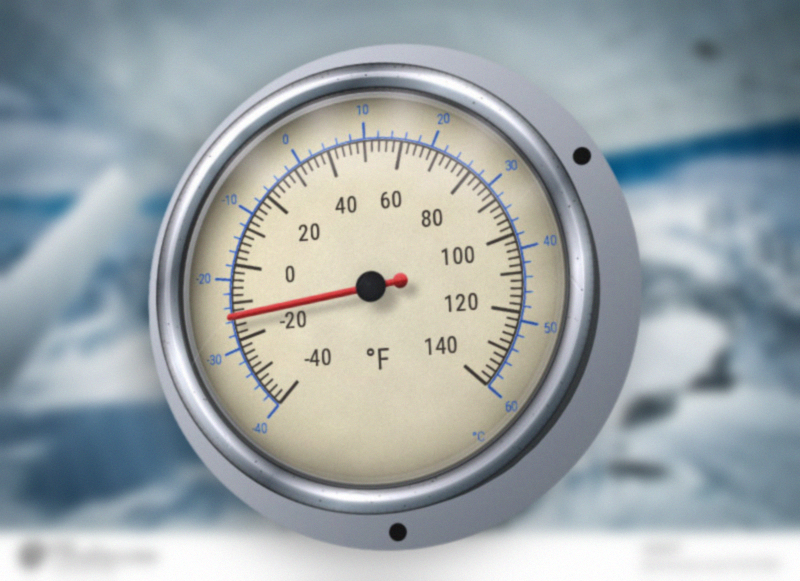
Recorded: -14 °F
